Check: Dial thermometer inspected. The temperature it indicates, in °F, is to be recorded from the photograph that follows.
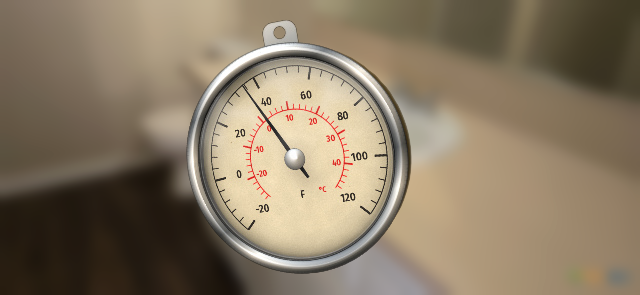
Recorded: 36 °F
